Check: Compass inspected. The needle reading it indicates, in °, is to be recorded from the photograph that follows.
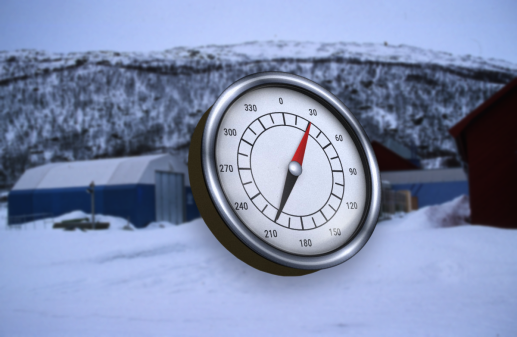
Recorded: 30 °
